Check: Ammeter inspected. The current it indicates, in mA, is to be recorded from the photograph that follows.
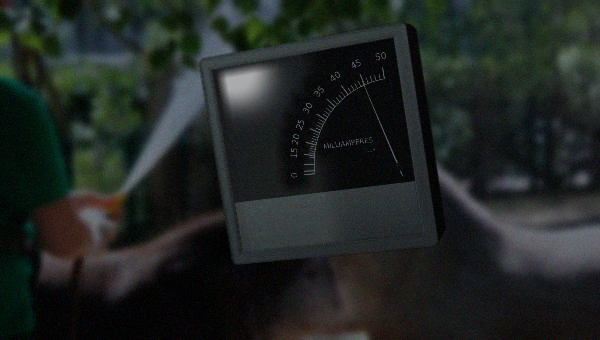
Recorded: 45 mA
